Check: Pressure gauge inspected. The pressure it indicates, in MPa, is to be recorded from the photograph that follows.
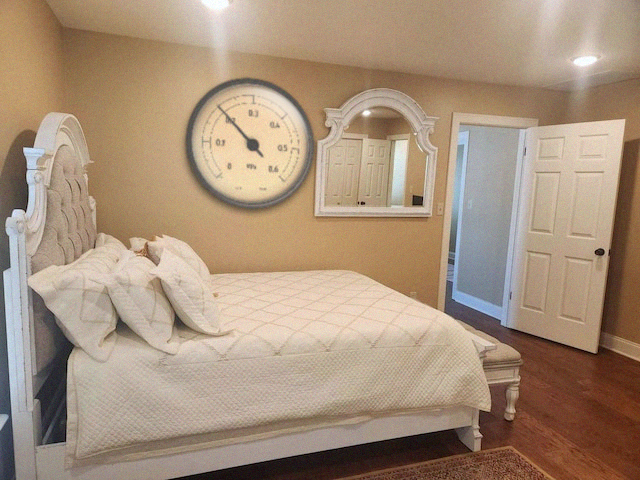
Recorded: 0.2 MPa
